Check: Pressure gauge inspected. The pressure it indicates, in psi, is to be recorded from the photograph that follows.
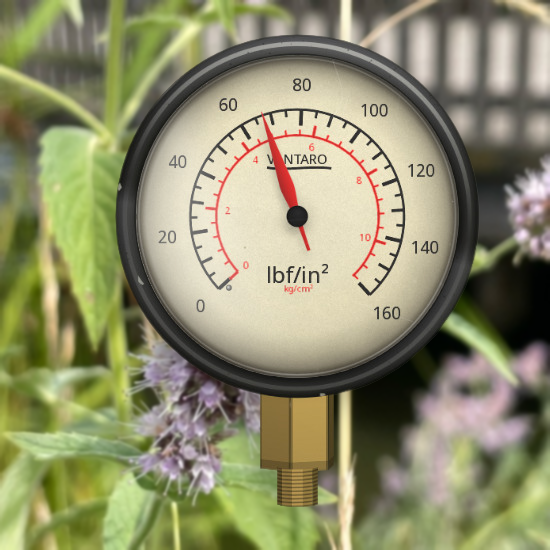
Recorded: 67.5 psi
